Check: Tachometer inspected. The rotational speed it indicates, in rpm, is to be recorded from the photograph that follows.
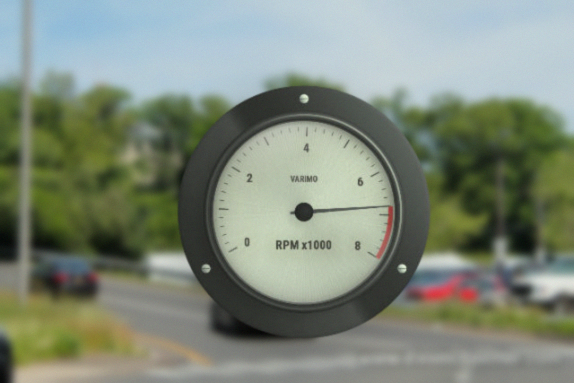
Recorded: 6800 rpm
